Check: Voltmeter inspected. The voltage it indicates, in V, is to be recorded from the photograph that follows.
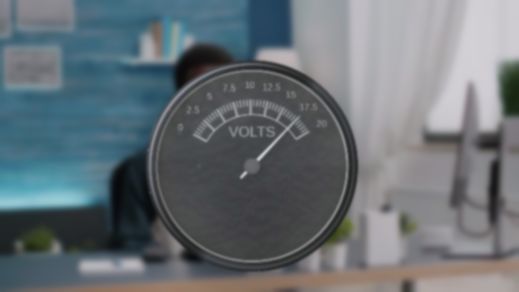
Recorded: 17.5 V
